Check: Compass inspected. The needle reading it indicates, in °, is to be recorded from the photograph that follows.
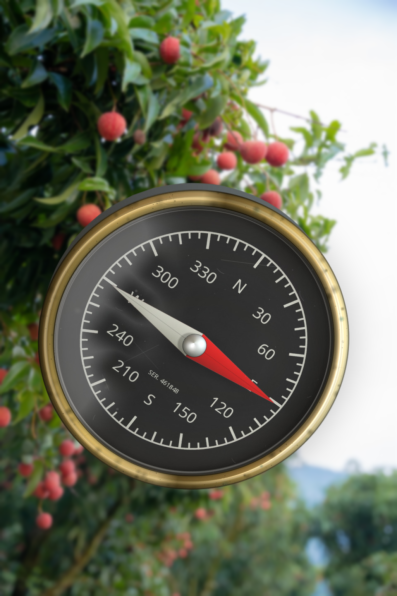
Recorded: 90 °
